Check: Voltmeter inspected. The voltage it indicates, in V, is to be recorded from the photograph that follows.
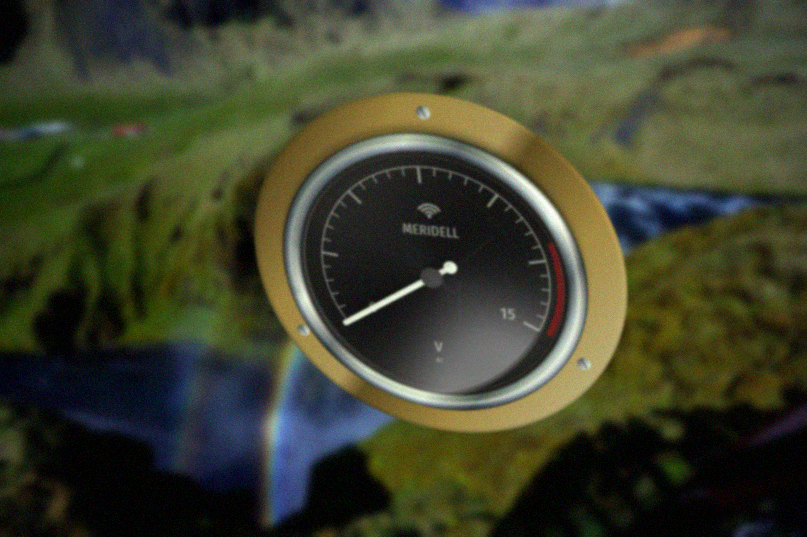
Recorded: 0 V
